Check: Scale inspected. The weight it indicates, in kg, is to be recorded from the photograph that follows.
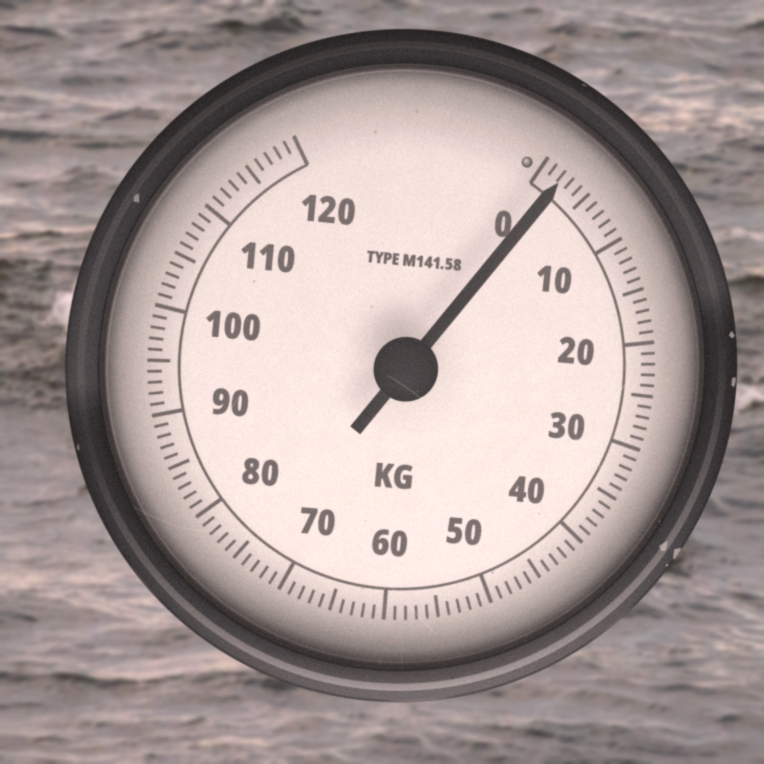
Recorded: 2 kg
